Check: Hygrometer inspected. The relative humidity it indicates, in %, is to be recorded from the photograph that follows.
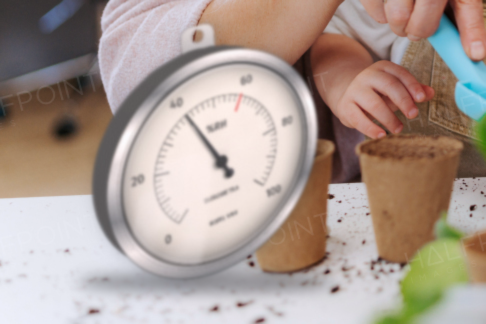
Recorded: 40 %
